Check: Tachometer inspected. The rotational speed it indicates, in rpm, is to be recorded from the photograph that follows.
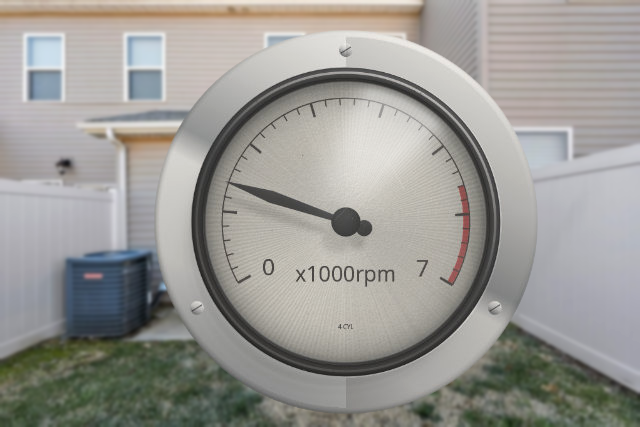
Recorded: 1400 rpm
